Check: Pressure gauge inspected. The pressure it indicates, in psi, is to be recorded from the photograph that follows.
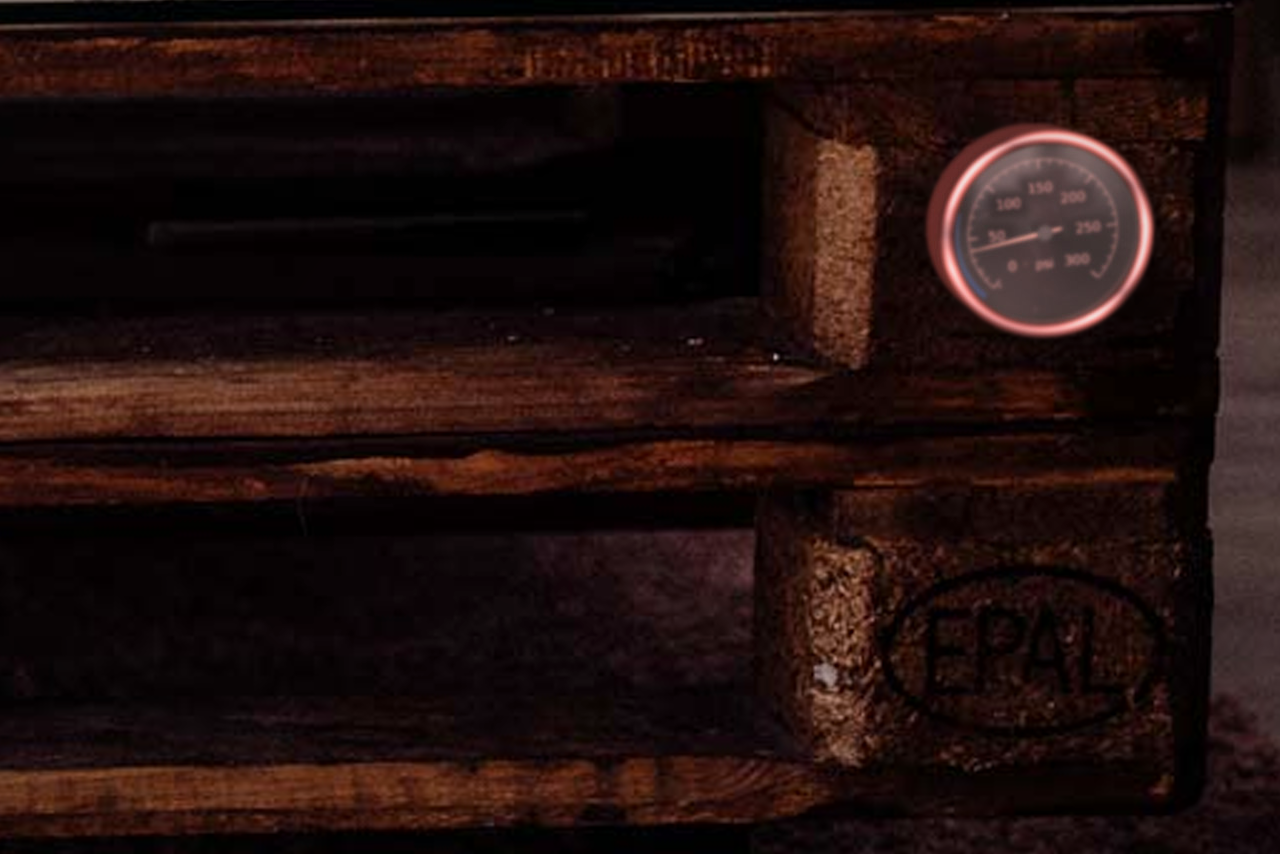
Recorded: 40 psi
